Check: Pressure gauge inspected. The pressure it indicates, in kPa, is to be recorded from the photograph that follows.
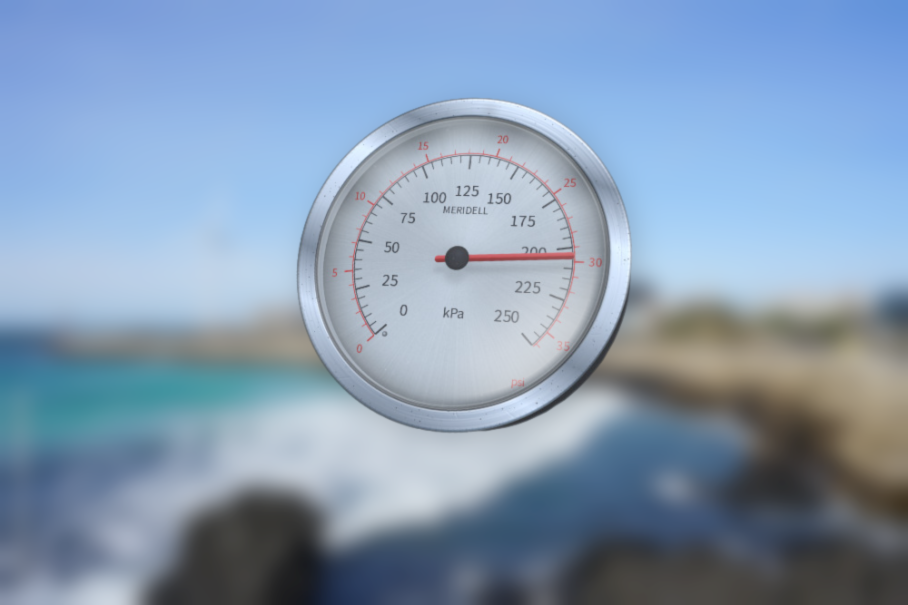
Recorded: 205 kPa
